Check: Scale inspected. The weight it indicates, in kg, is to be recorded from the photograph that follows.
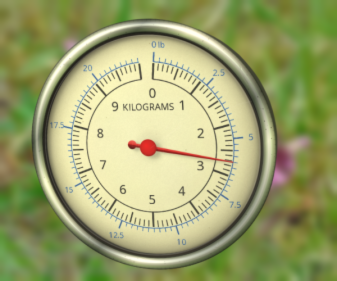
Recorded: 2.7 kg
